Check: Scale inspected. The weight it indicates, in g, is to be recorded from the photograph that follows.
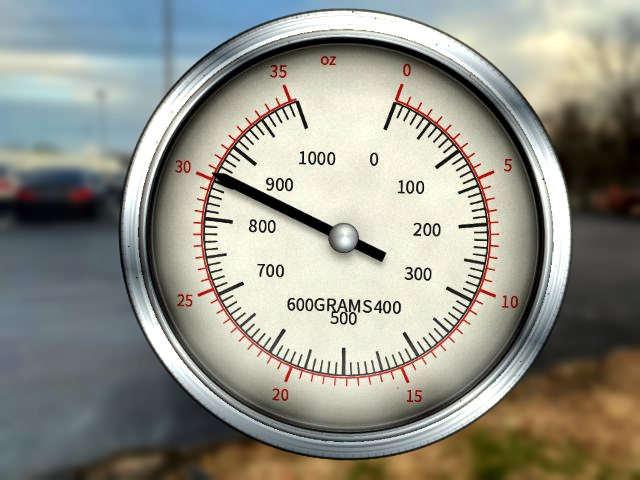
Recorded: 860 g
